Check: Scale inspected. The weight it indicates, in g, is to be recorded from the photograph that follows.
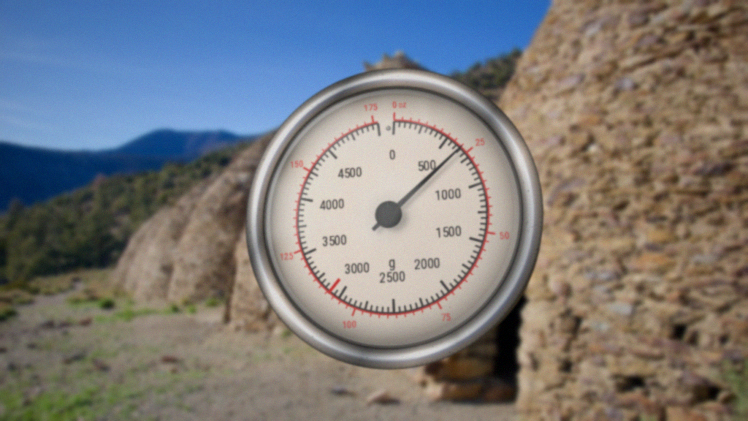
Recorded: 650 g
